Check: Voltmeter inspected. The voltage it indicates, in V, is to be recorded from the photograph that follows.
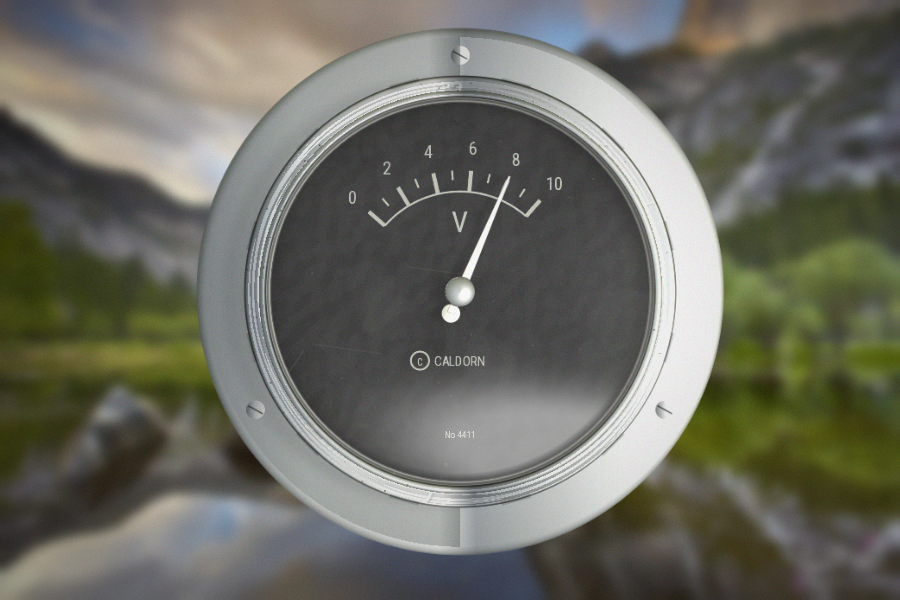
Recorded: 8 V
